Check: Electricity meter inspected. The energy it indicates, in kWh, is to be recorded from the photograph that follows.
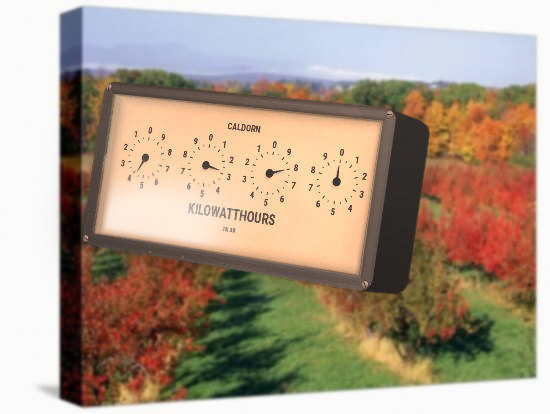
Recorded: 4280 kWh
